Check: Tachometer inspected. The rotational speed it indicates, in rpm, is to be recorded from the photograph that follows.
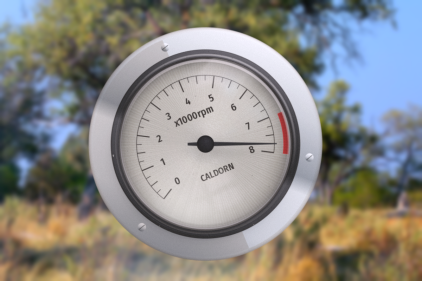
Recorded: 7750 rpm
